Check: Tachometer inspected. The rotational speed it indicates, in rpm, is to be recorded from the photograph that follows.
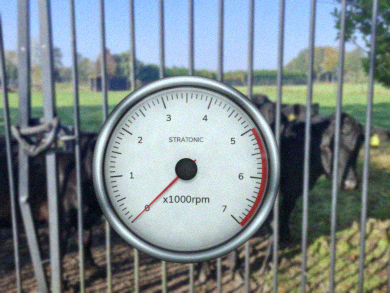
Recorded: 0 rpm
